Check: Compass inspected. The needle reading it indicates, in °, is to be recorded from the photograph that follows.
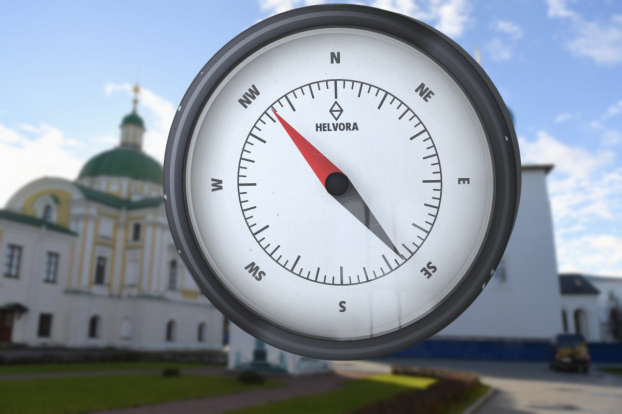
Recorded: 320 °
